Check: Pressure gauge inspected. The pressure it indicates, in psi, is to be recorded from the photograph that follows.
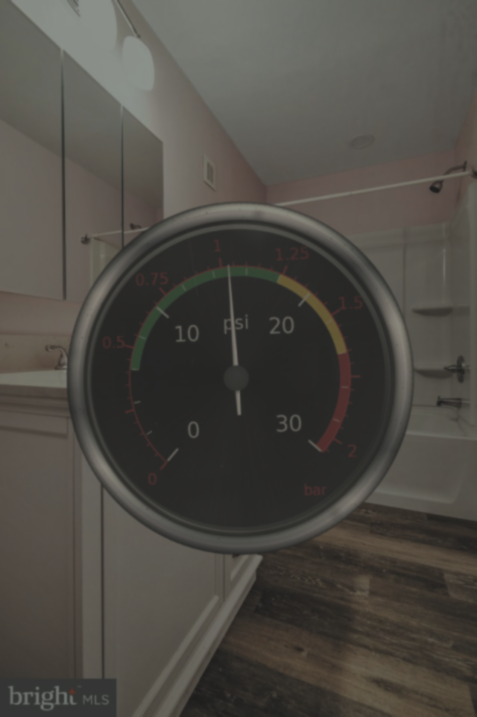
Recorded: 15 psi
